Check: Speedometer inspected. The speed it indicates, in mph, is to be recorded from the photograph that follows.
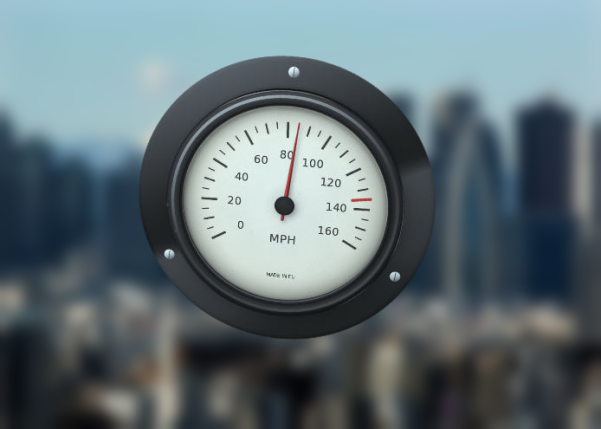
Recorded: 85 mph
